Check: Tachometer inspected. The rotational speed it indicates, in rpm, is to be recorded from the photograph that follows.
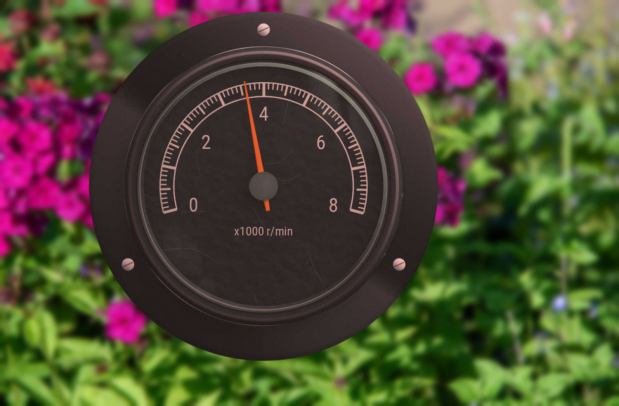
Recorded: 3600 rpm
